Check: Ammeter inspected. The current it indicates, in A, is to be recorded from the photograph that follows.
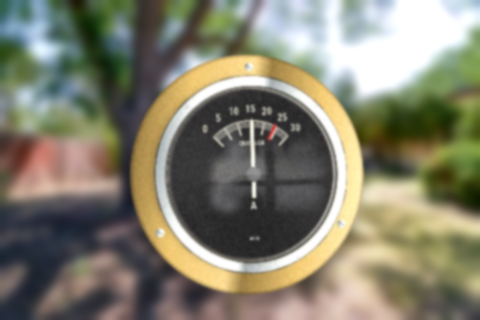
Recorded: 15 A
